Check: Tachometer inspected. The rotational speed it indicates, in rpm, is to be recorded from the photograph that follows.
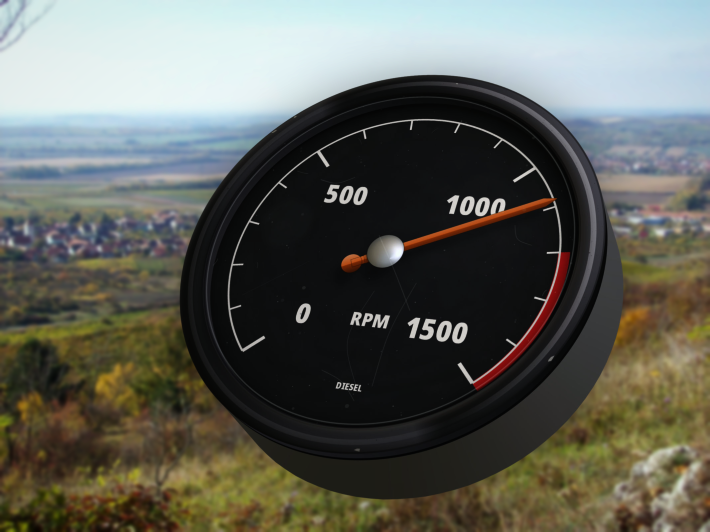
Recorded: 1100 rpm
